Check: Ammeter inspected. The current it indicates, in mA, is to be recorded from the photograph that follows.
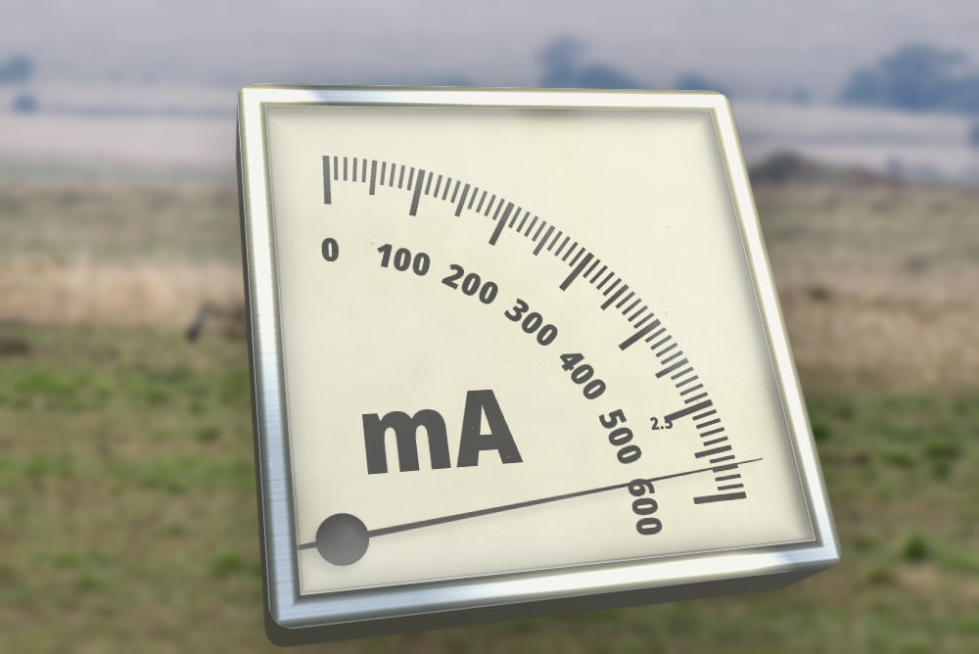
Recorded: 570 mA
